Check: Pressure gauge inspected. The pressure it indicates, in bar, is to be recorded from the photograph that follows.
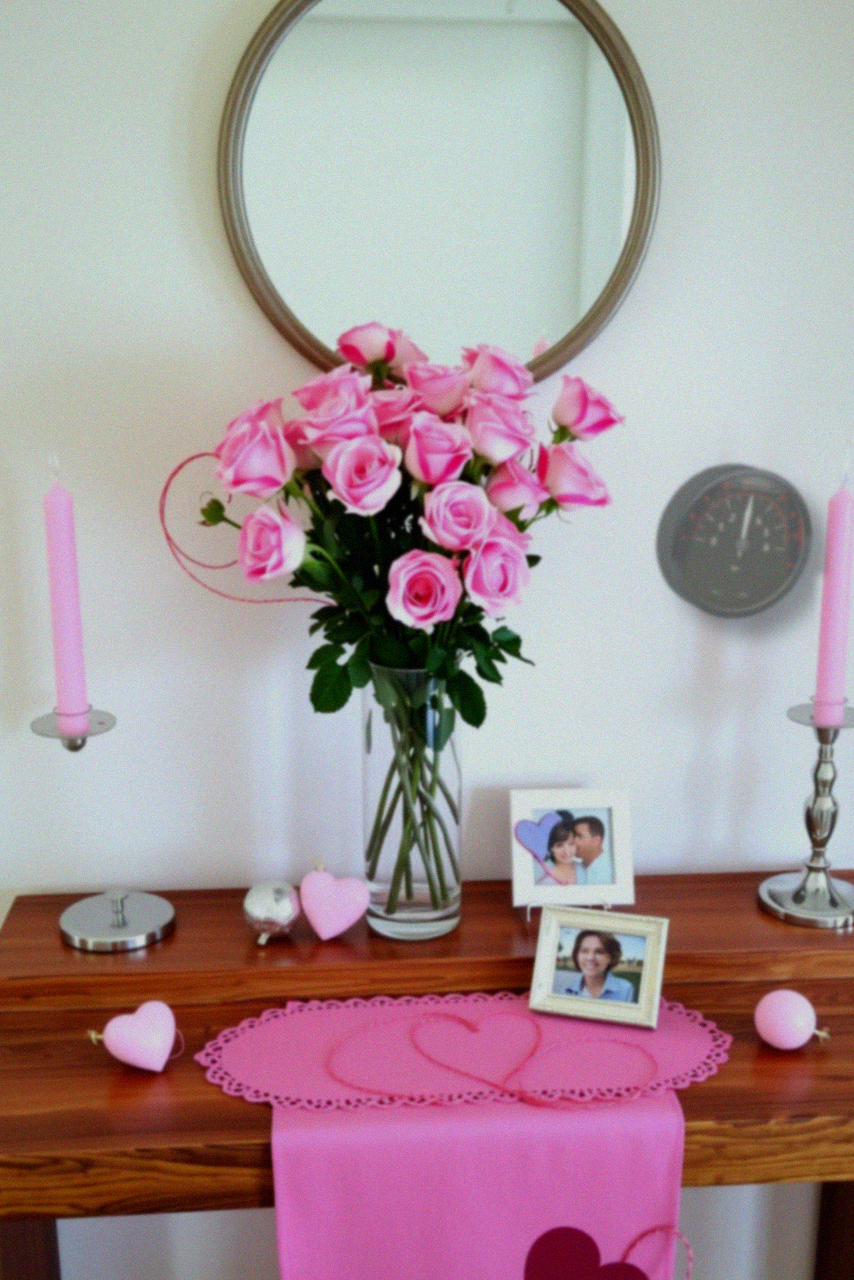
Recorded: 3 bar
